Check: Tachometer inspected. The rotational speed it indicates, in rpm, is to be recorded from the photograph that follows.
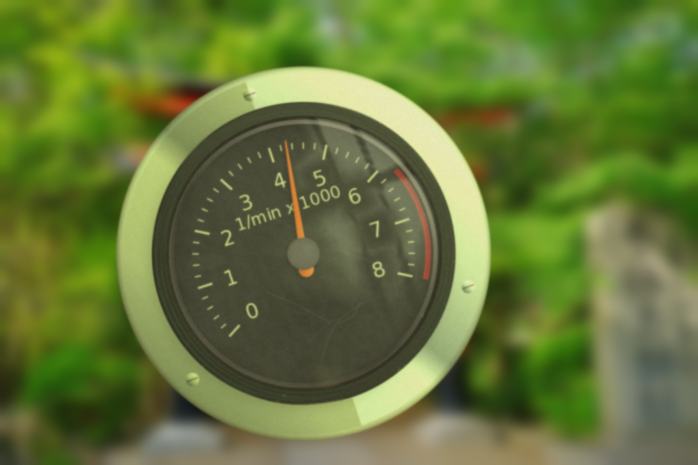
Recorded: 4300 rpm
